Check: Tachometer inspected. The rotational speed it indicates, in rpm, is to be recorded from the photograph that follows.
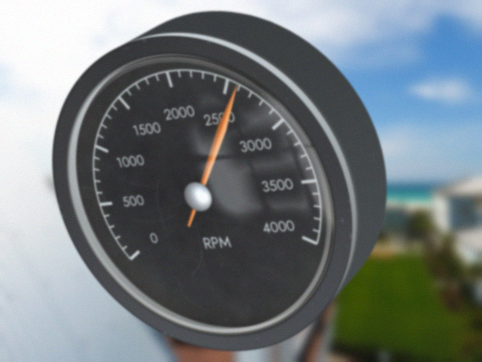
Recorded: 2600 rpm
